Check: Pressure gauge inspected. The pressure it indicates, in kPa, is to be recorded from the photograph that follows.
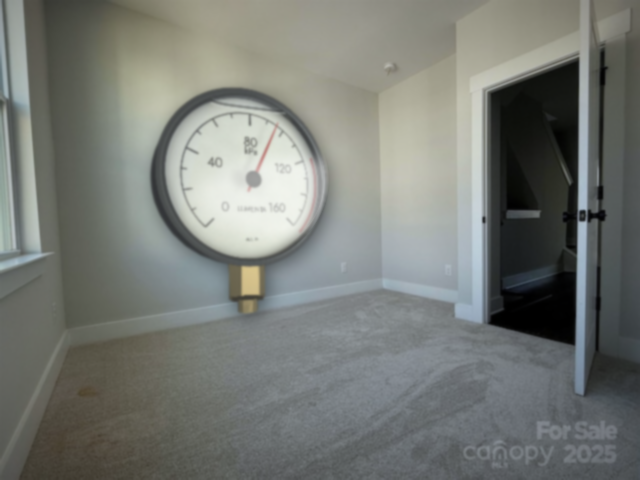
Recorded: 95 kPa
